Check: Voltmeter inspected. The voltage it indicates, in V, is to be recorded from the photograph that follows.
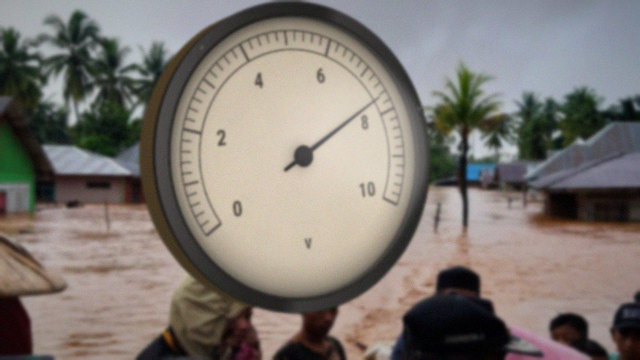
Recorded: 7.6 V
